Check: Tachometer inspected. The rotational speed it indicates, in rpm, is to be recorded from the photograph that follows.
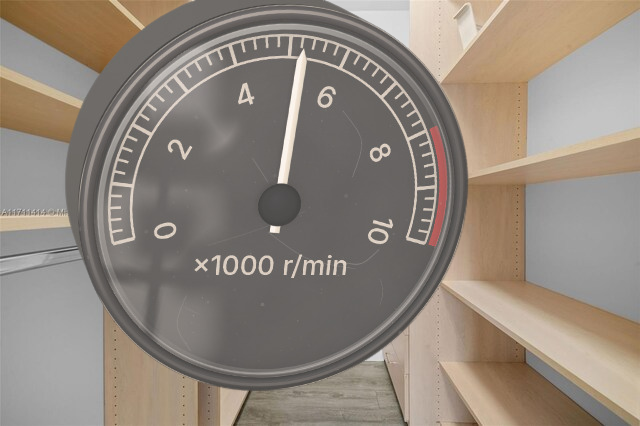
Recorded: 5200 rpm
